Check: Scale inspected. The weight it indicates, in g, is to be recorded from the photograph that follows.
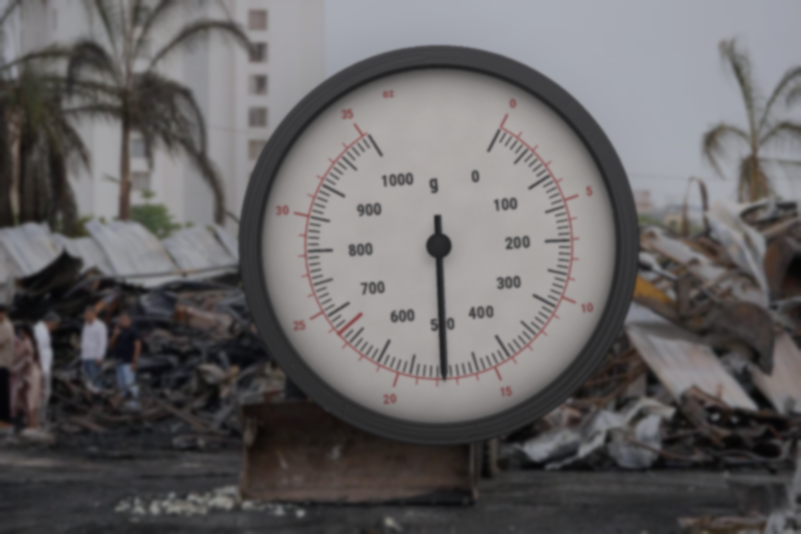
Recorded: 500 g
